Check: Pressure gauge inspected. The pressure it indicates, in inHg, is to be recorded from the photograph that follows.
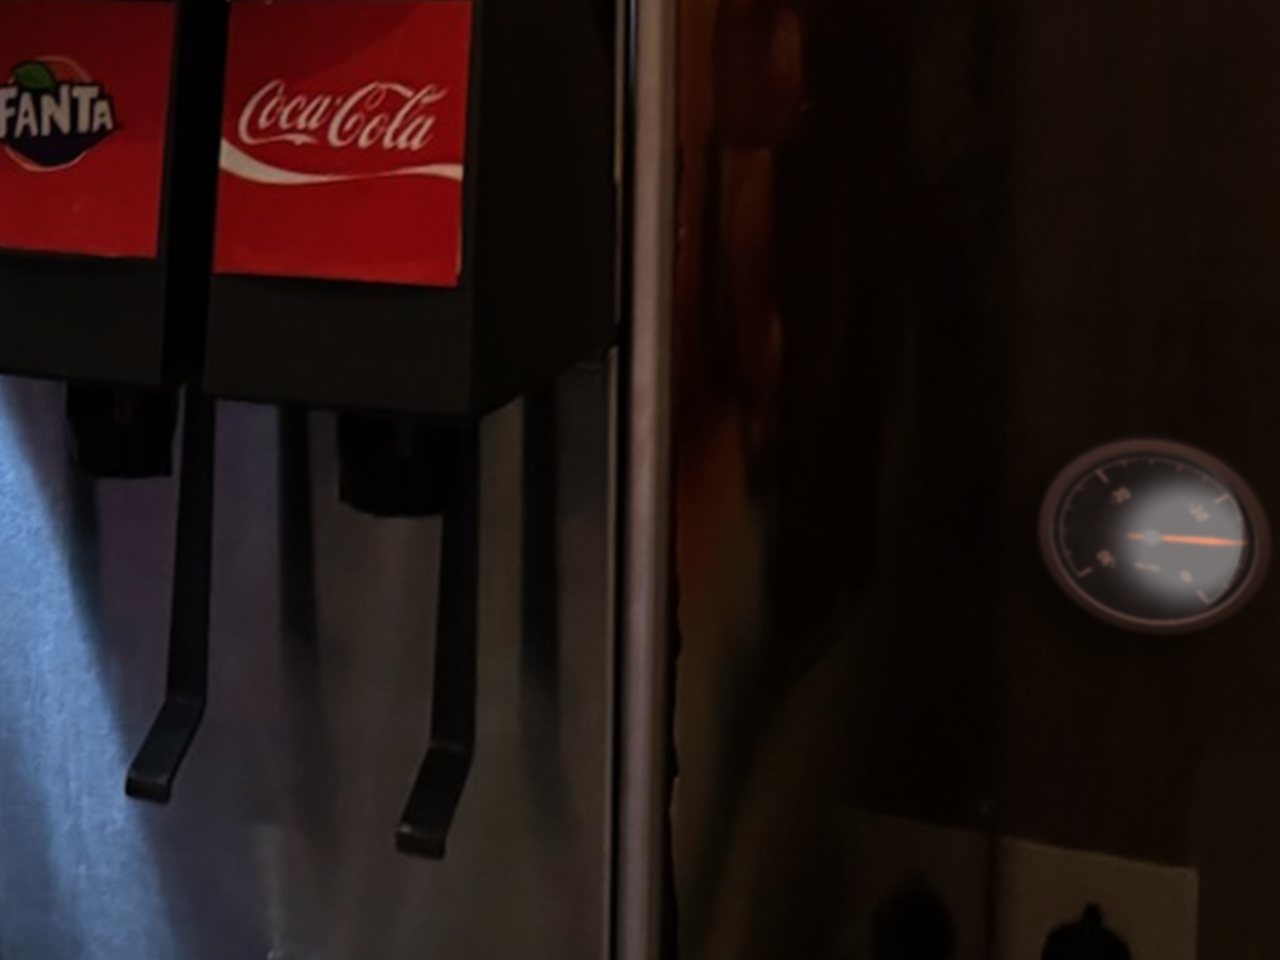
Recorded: -6 inHg
